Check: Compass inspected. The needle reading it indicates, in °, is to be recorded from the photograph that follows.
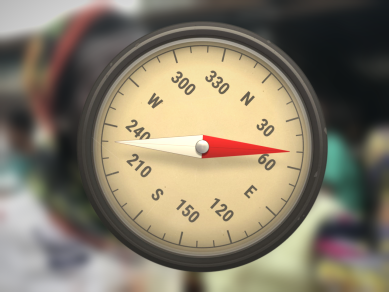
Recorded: 50 °
